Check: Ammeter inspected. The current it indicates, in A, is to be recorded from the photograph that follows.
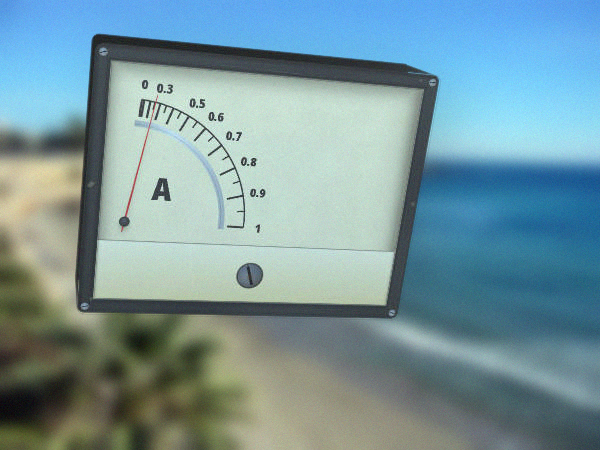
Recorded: 0.25 A
